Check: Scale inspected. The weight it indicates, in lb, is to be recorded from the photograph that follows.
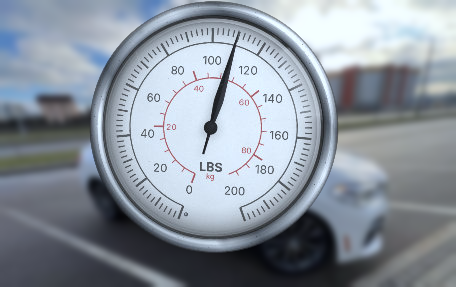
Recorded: 110 lb
